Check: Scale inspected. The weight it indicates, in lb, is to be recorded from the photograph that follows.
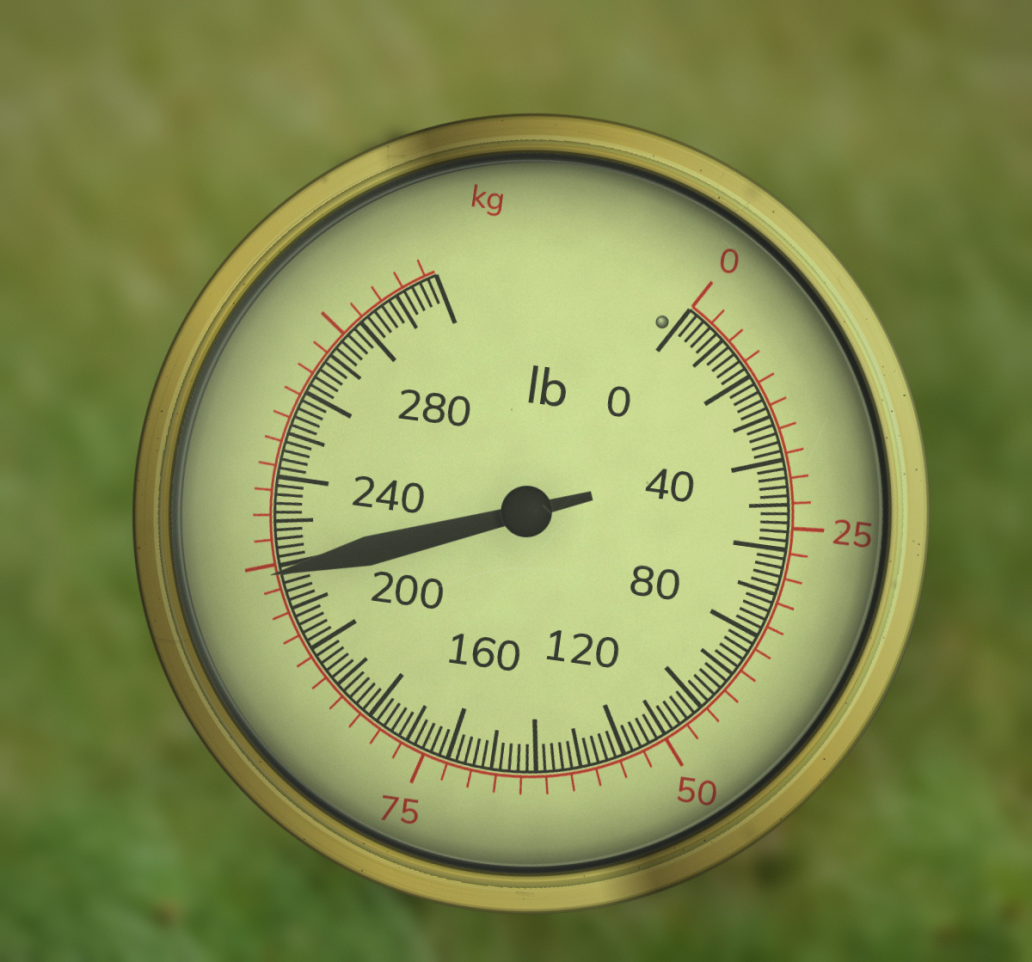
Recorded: 218 lb
